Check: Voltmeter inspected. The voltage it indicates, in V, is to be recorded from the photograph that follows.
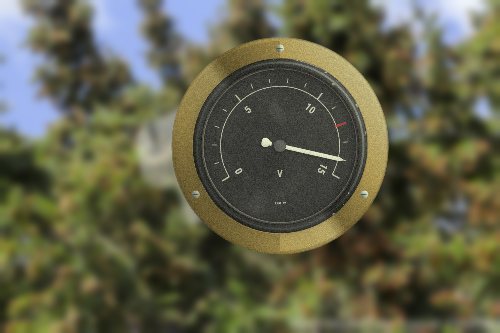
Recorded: 14 V
